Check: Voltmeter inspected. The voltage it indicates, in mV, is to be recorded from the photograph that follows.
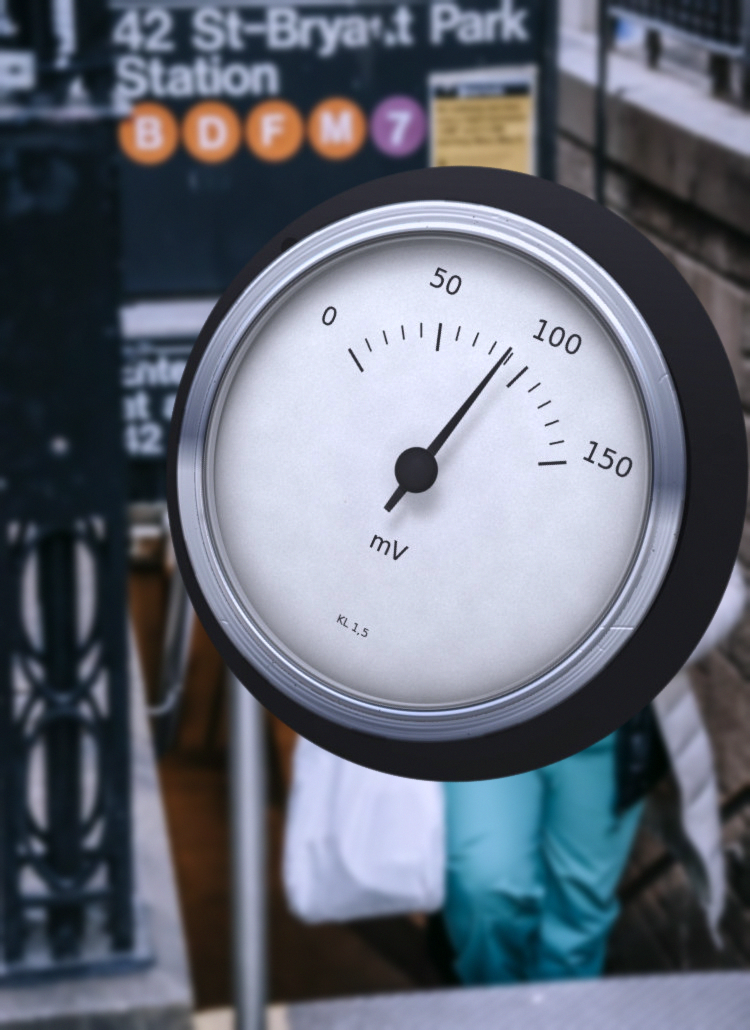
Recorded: 90 mV
